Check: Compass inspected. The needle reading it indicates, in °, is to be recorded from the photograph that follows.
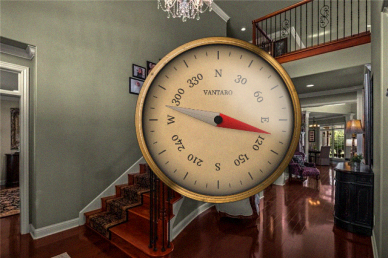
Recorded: 105 °
